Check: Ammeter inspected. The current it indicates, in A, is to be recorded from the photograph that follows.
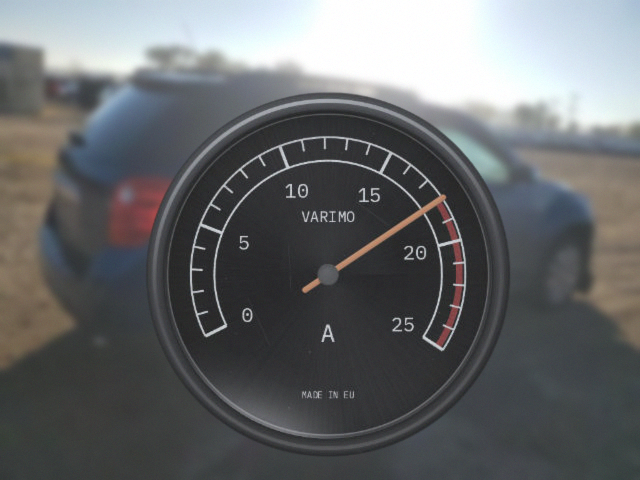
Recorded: 18 A
